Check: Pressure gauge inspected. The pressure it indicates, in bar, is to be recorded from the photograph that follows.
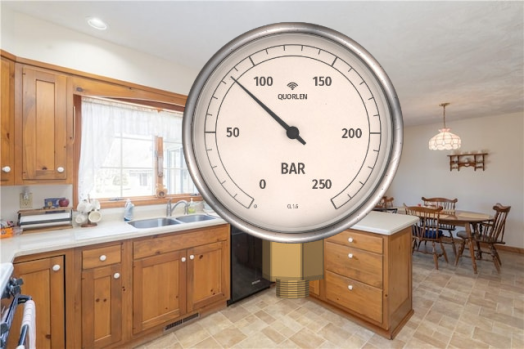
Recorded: 85 bar
